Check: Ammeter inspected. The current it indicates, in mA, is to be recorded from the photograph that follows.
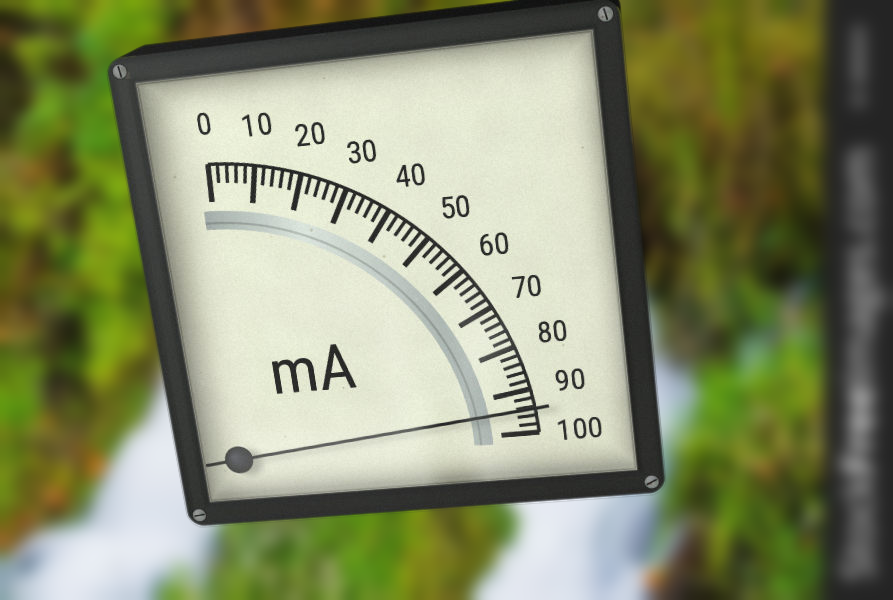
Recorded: 94 mA
